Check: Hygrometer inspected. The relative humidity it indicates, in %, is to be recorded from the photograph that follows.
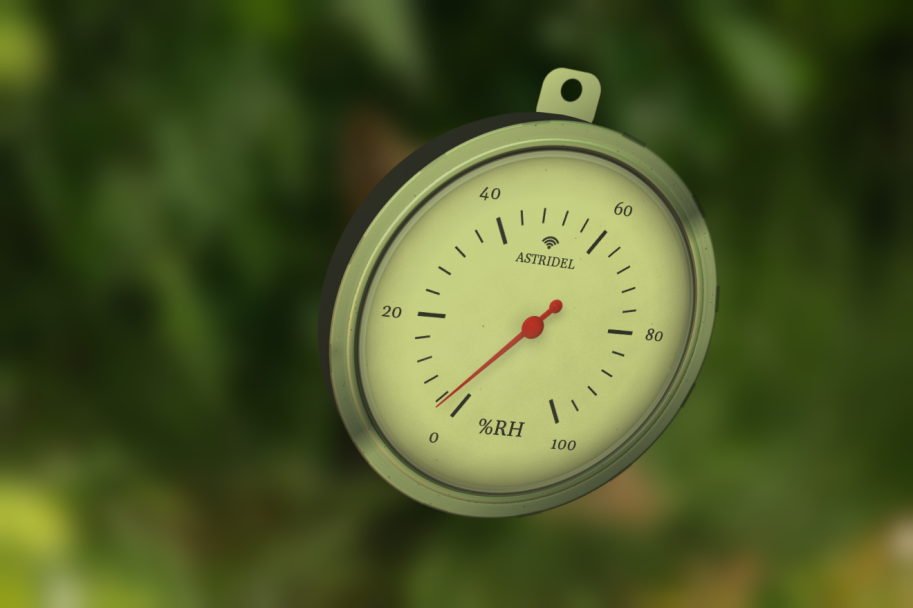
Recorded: 4 %
